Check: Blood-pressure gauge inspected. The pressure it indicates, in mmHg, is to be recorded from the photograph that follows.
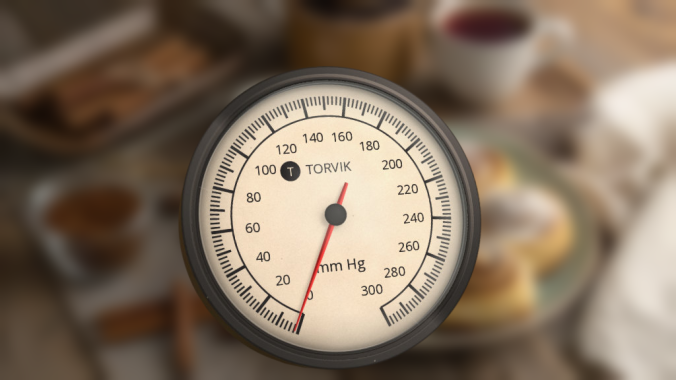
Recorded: 2 mmHg
